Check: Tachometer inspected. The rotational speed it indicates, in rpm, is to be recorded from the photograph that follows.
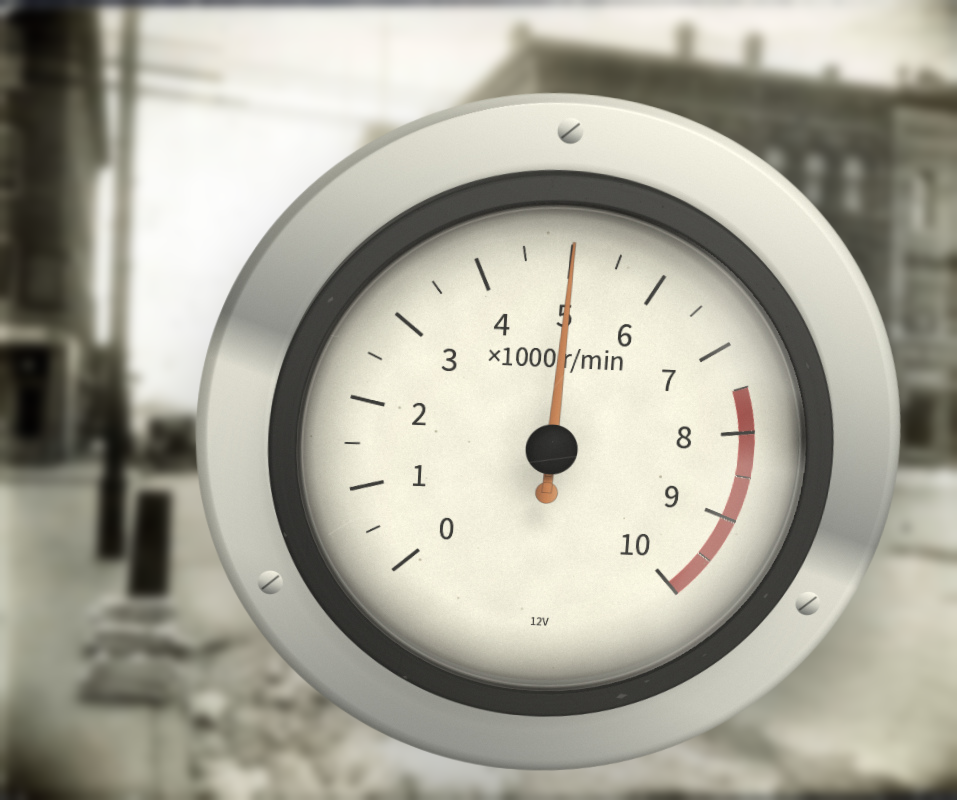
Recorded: 5000 rpm
